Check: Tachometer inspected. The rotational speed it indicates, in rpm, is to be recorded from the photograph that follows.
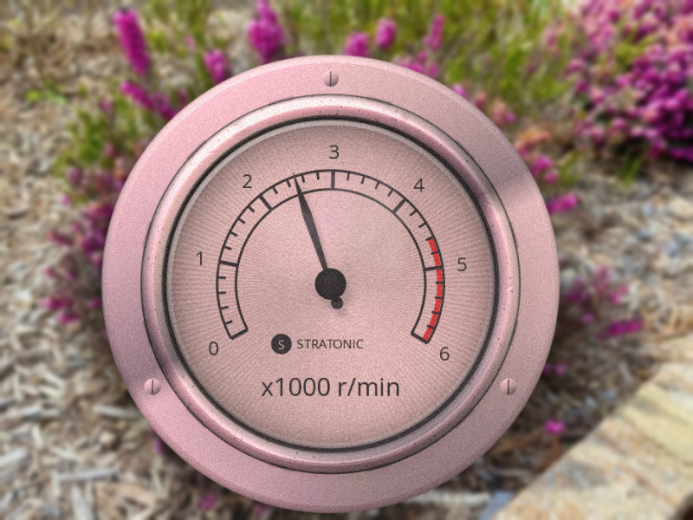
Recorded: 2500 rpm
